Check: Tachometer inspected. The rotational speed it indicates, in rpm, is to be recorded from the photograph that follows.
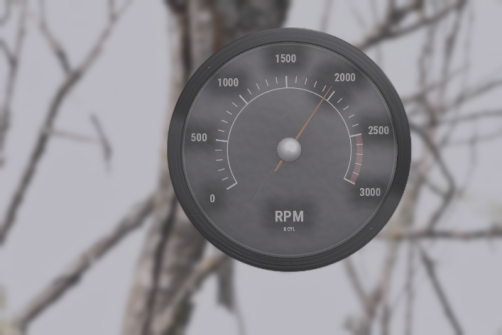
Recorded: 1950 rpm
